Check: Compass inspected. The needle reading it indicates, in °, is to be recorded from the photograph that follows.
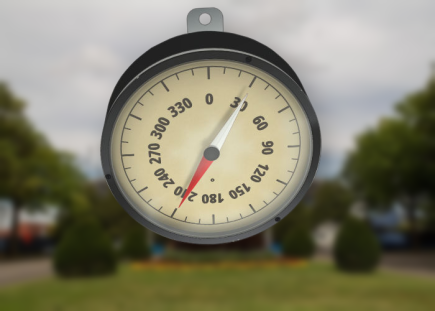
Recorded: 210 °
